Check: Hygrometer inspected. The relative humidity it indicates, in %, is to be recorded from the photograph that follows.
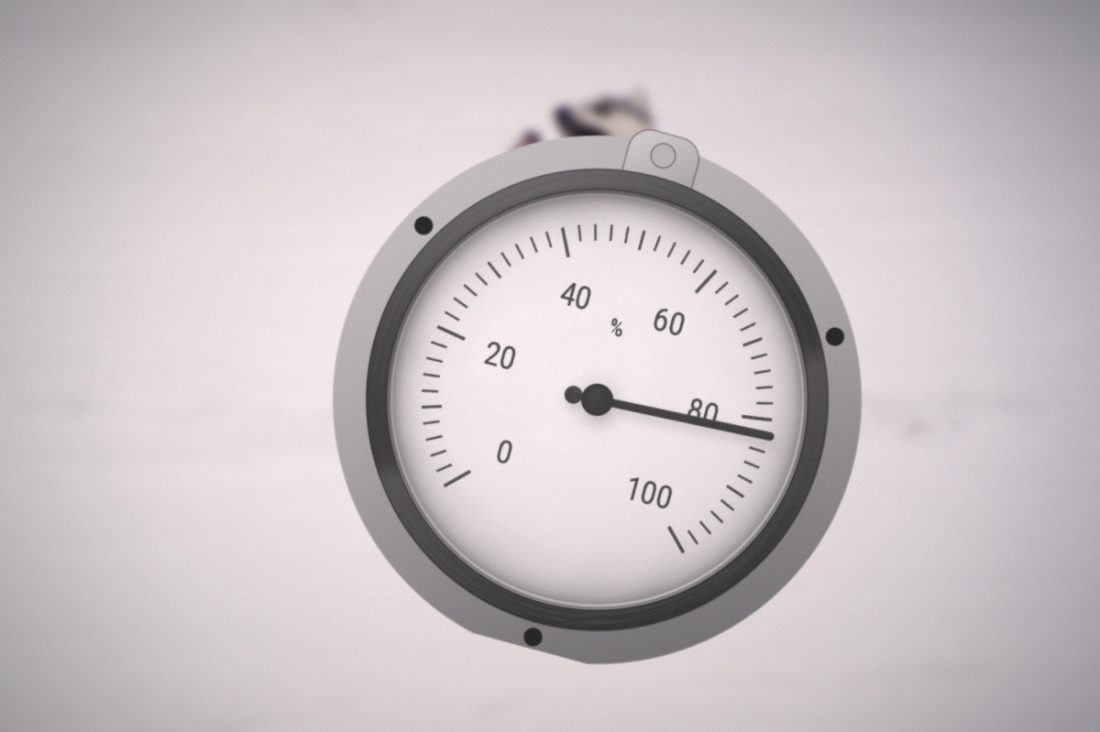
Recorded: 82 %
